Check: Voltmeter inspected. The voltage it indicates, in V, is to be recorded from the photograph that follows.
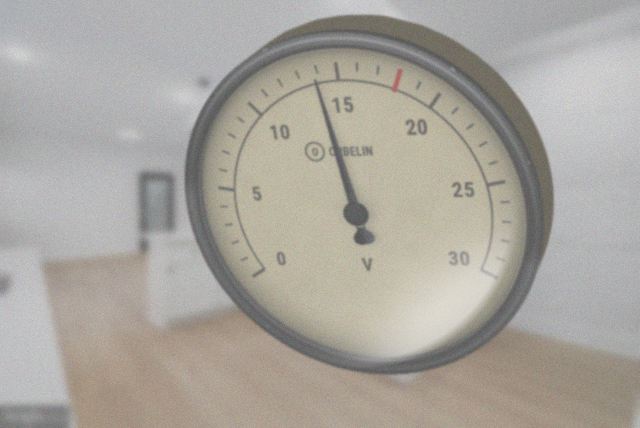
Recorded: 14 V
